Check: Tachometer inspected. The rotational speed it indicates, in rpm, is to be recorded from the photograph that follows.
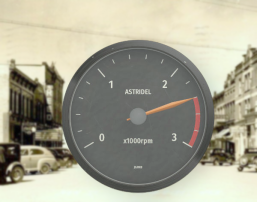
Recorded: 2400 rpm
